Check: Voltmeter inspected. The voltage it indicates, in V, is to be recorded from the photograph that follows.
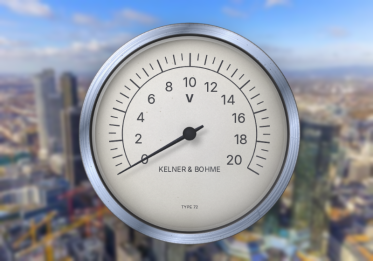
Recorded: 0 V
